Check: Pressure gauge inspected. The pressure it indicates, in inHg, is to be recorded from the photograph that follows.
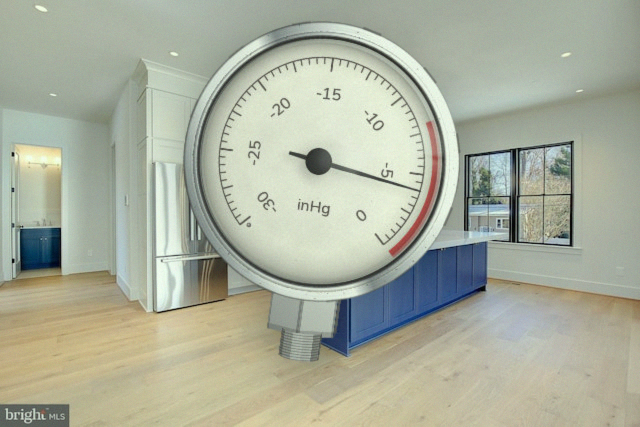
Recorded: -4 inHg
